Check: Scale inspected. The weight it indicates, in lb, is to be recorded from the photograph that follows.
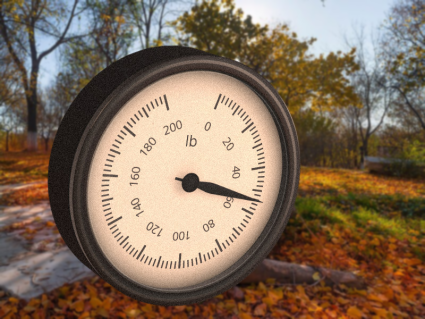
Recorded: 54 lb
